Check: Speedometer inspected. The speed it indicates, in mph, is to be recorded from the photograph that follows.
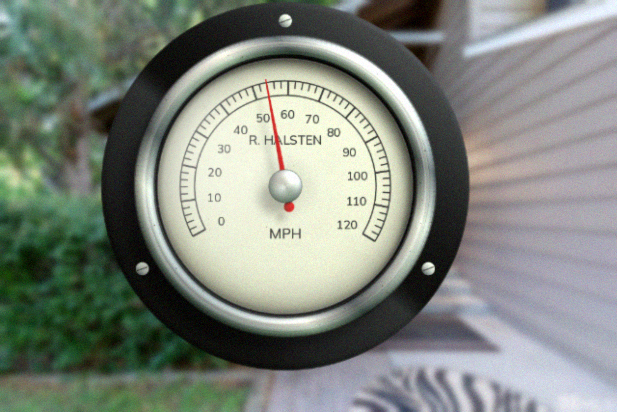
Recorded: 54 mph
